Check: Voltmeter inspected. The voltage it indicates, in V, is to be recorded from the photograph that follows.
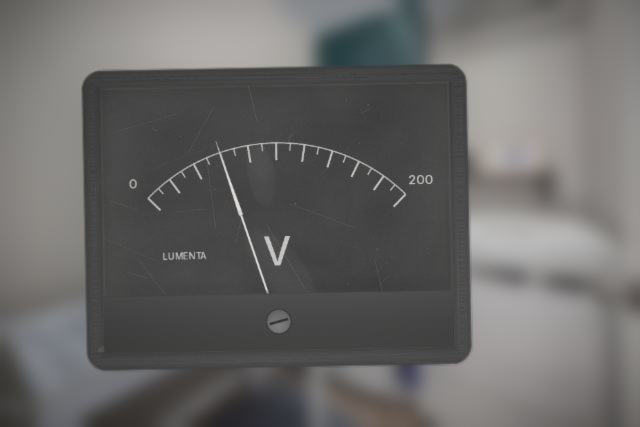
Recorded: 60 V
